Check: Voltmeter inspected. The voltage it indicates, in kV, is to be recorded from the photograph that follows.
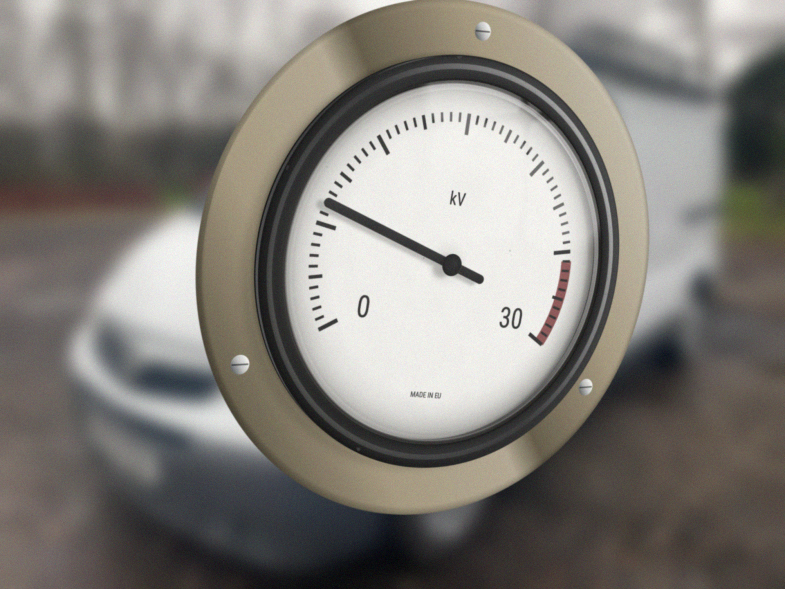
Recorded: 6 kV
